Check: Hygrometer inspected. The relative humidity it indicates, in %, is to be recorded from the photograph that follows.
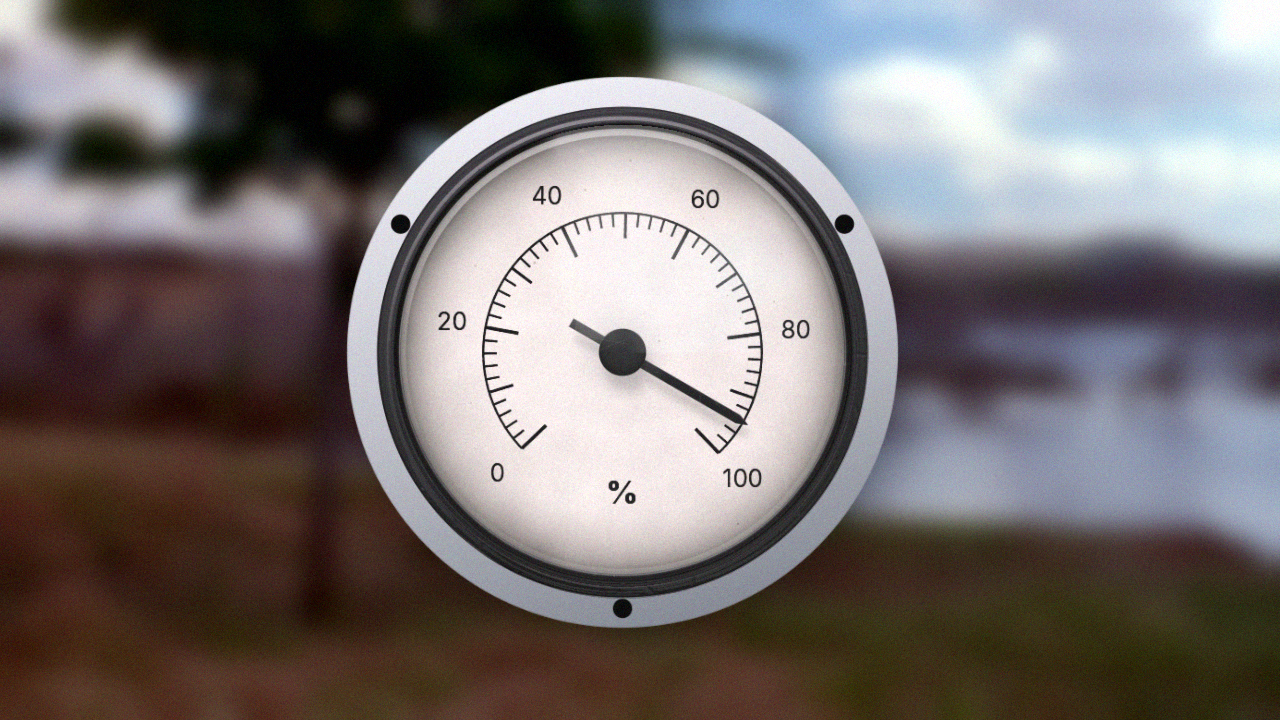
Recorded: 94 %
